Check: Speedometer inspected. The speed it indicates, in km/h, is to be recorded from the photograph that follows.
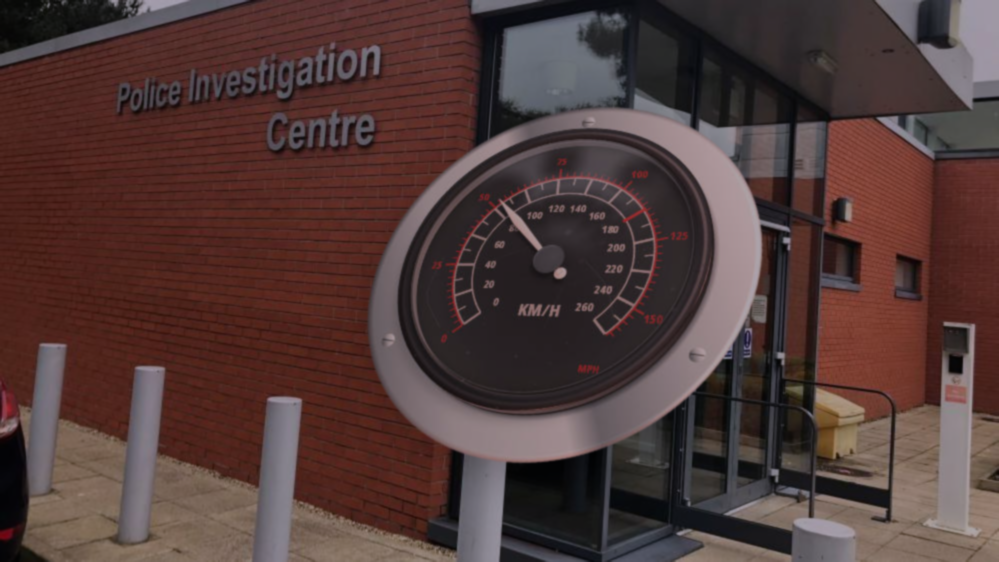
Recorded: 85 km/h
